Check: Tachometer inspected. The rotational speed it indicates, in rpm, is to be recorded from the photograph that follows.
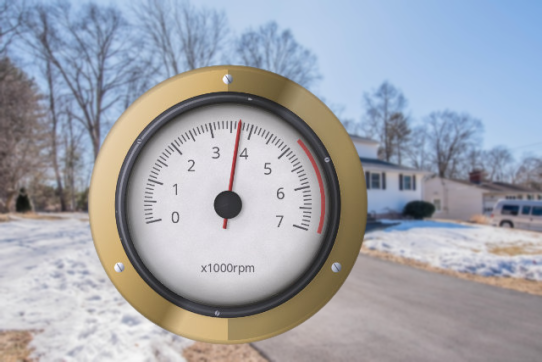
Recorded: 3700 rpm
